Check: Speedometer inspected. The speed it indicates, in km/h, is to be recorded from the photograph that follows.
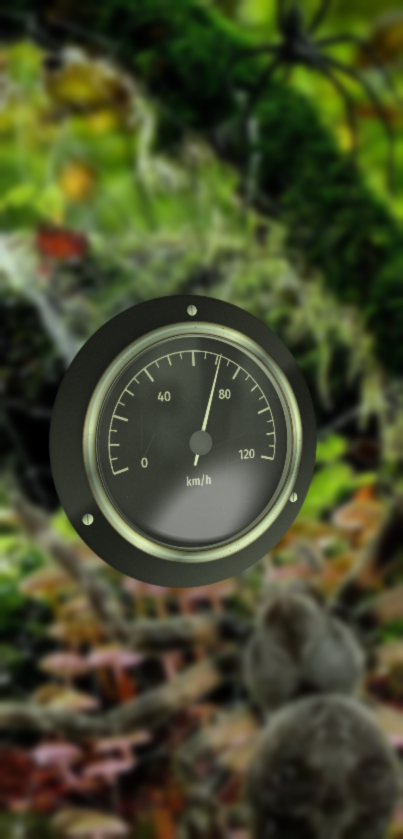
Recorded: 70 km/h
